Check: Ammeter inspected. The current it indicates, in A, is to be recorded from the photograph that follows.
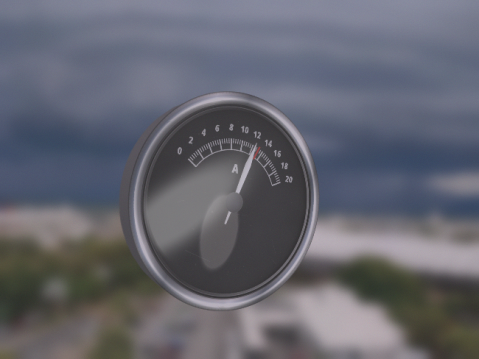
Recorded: 12 A
